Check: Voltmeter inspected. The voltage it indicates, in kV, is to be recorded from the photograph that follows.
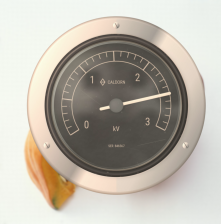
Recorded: 2.5 kV
